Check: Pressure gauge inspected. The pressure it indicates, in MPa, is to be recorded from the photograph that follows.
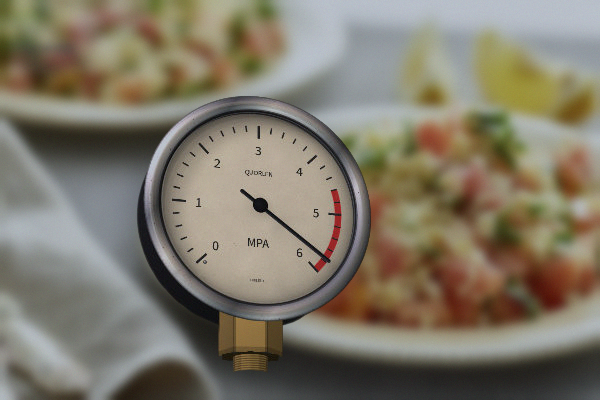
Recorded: 5.8 MPa
